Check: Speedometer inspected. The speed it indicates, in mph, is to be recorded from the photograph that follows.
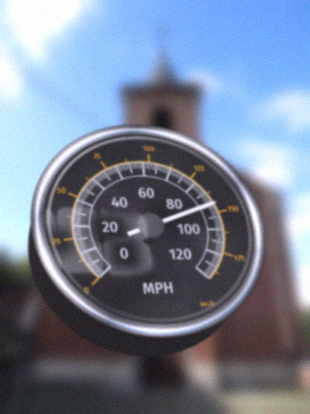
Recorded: 90 mph
